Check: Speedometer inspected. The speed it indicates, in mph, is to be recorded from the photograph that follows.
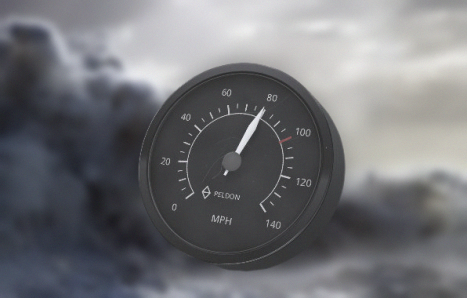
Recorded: 80 mph
